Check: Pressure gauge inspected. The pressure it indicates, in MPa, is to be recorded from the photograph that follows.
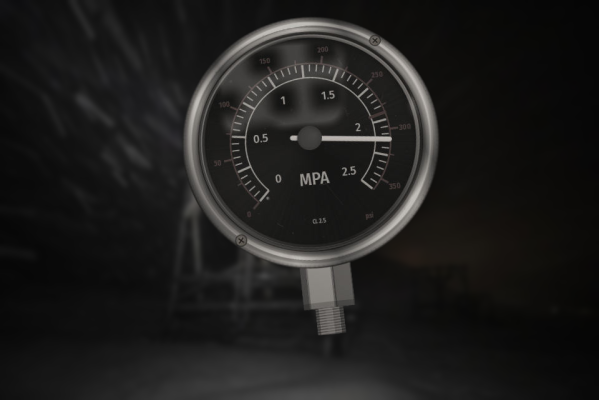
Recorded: 2.15 MPa
